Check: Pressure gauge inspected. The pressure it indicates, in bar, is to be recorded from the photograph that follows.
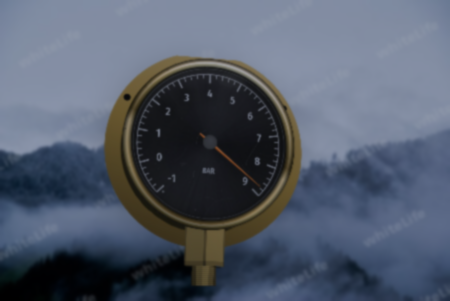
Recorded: 8.8 bar
